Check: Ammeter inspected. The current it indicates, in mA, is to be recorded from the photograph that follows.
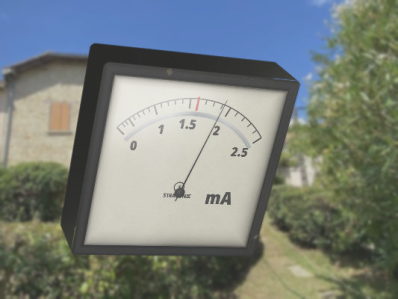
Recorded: 1.9 mA
